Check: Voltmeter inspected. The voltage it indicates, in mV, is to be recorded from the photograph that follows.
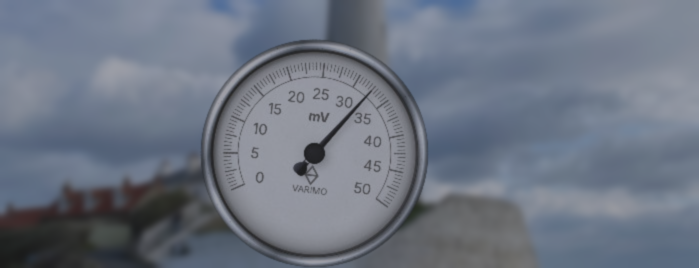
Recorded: 32.5 mV
